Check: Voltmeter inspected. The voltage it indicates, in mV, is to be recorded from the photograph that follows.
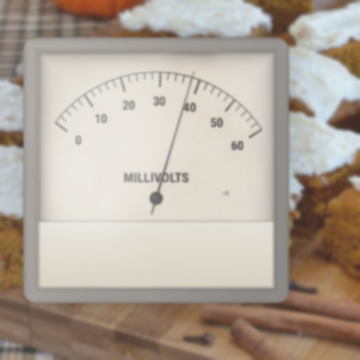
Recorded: 38 mV
